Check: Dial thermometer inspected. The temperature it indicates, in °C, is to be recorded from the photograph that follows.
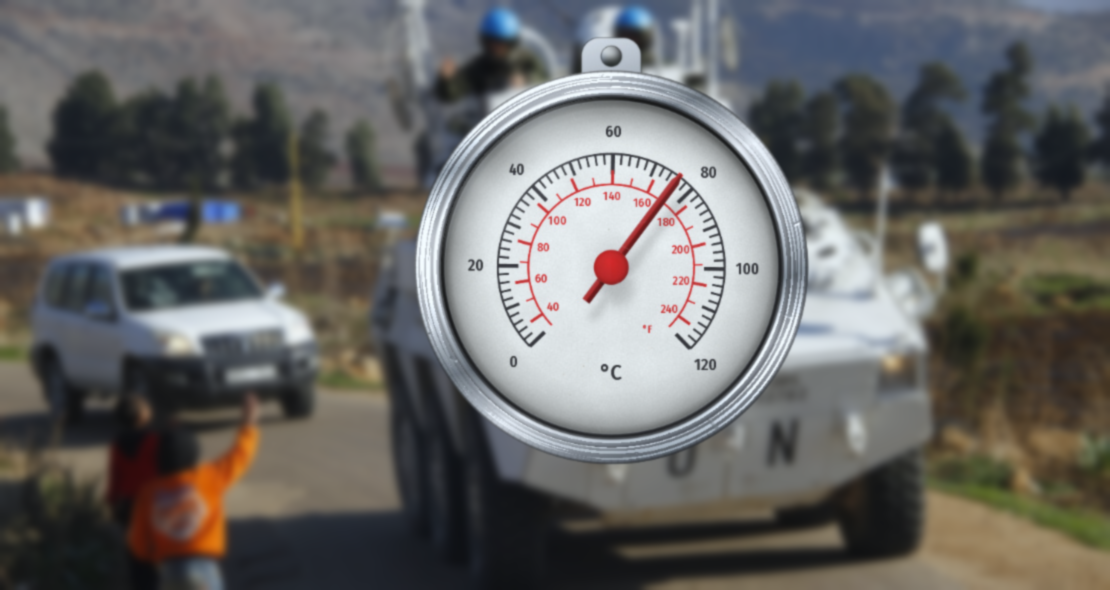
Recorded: 76 °C
